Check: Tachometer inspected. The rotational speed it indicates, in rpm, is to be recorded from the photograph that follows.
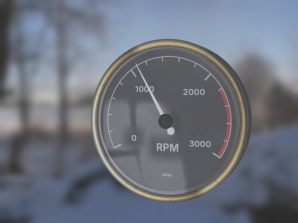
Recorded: 1100 rpm
